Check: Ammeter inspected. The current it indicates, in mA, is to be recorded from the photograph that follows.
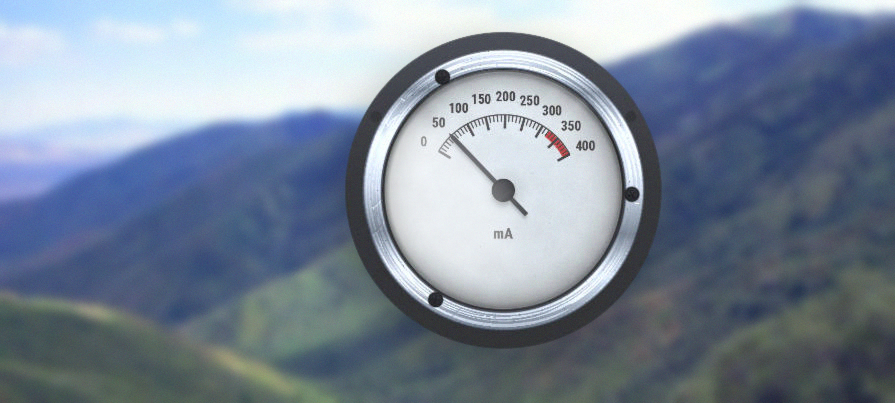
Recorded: 50 mA
